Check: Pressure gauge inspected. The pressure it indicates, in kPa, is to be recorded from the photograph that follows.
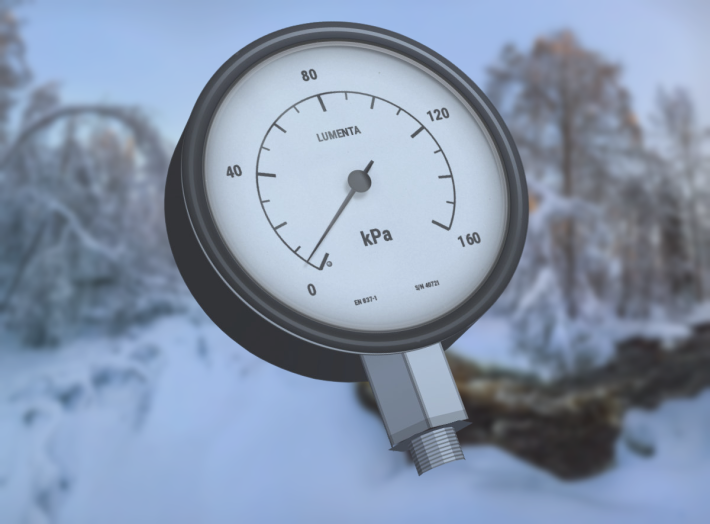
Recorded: 5 kPa
